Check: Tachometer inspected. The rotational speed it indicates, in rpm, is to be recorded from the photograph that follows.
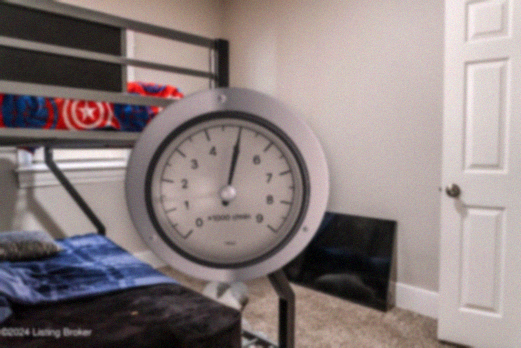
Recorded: 5000 rpm
